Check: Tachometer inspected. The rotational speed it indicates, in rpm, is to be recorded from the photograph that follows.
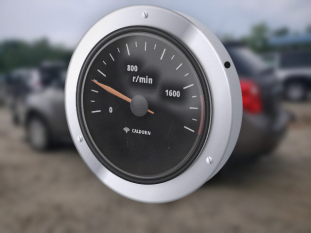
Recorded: 300 rpm
